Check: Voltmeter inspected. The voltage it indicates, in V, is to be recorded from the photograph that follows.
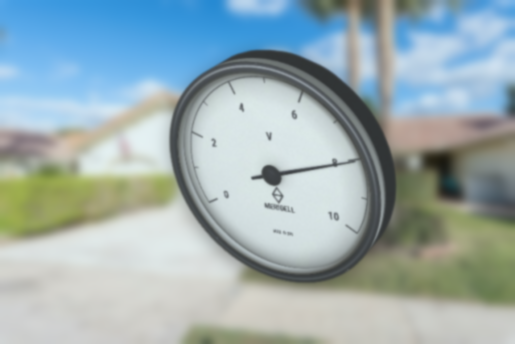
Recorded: 8 V
